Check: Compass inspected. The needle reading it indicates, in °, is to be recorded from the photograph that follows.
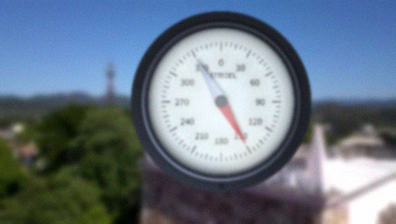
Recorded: 150 °
